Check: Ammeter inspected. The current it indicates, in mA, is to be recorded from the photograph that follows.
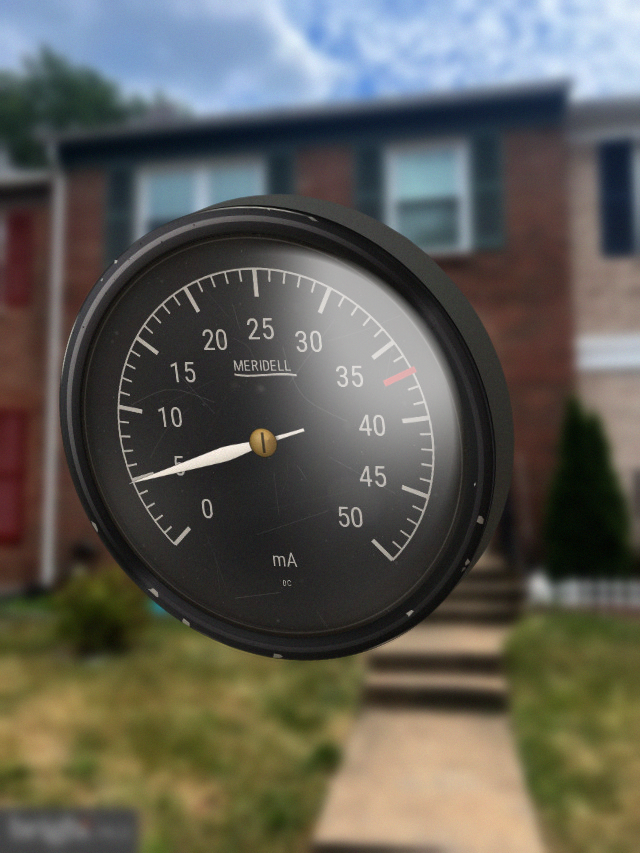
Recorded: 5 mA
